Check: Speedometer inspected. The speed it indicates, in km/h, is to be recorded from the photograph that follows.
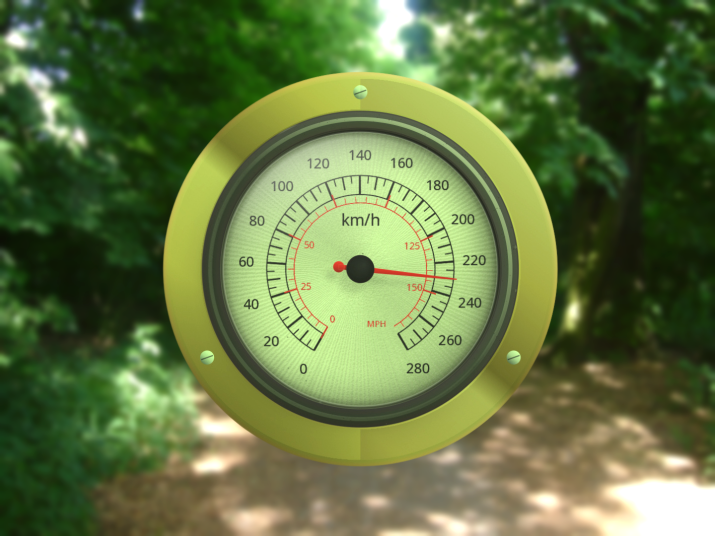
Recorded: 230 km/h
